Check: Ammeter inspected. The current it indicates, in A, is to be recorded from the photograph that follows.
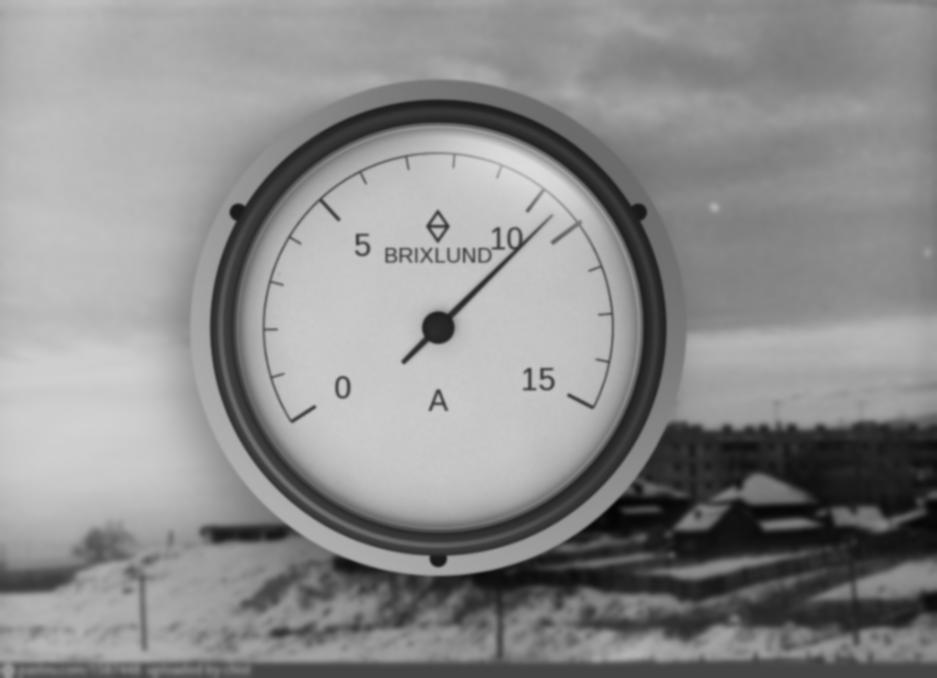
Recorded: 10.5 A
